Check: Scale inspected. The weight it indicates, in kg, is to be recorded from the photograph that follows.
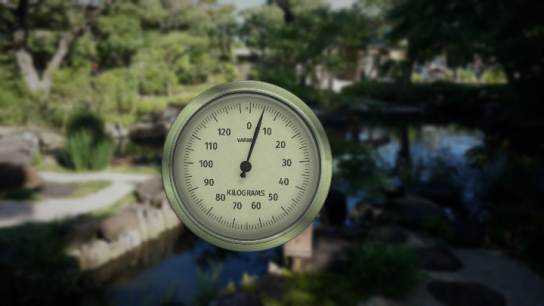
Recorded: 5 kg
